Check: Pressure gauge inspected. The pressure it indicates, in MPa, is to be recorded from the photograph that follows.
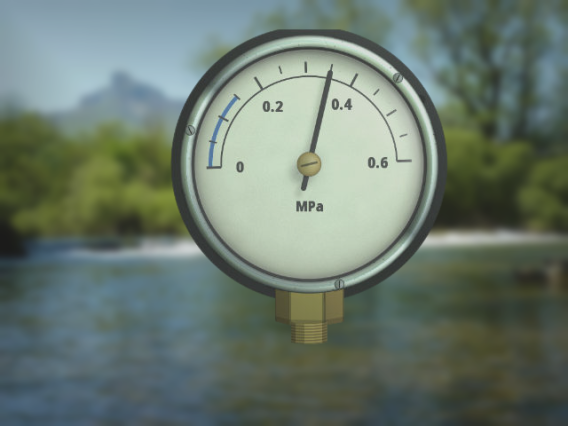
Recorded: 0.35 MPa
